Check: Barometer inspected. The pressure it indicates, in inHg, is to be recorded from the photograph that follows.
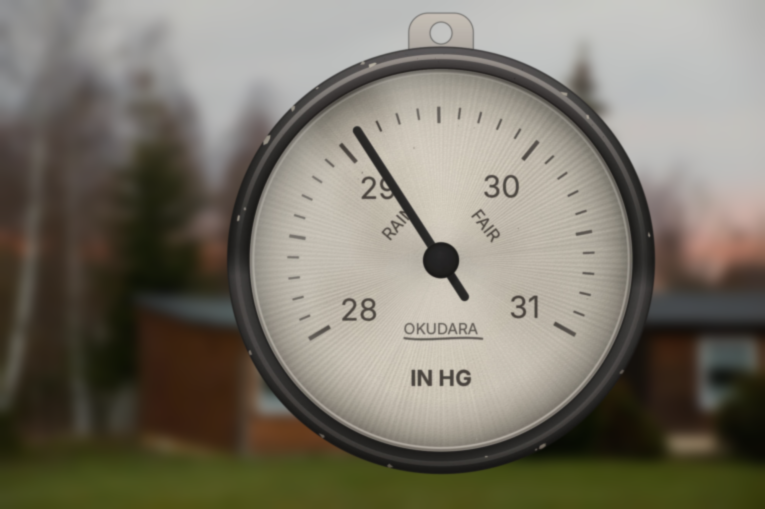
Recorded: 29.1 inHg
